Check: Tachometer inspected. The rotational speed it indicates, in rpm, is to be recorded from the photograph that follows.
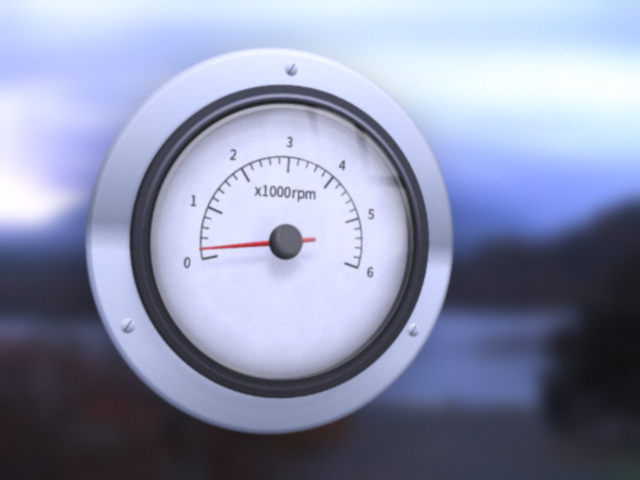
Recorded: 200 rpm
